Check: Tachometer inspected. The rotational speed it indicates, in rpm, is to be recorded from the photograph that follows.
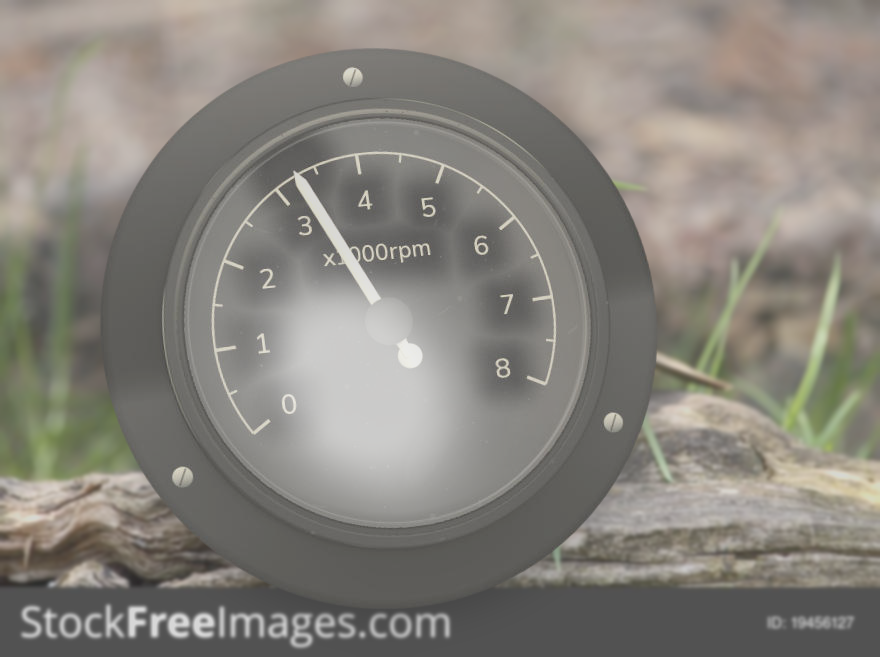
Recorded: 3250 rpm
